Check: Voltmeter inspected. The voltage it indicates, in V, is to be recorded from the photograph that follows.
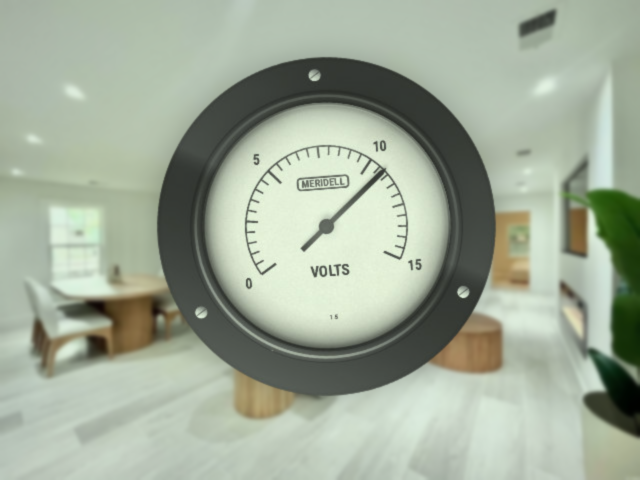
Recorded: 10.75 V
